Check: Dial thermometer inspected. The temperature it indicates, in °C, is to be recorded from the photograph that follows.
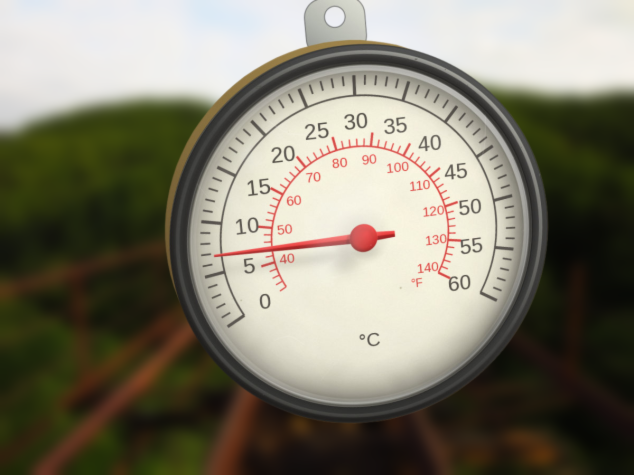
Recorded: 7 °C
